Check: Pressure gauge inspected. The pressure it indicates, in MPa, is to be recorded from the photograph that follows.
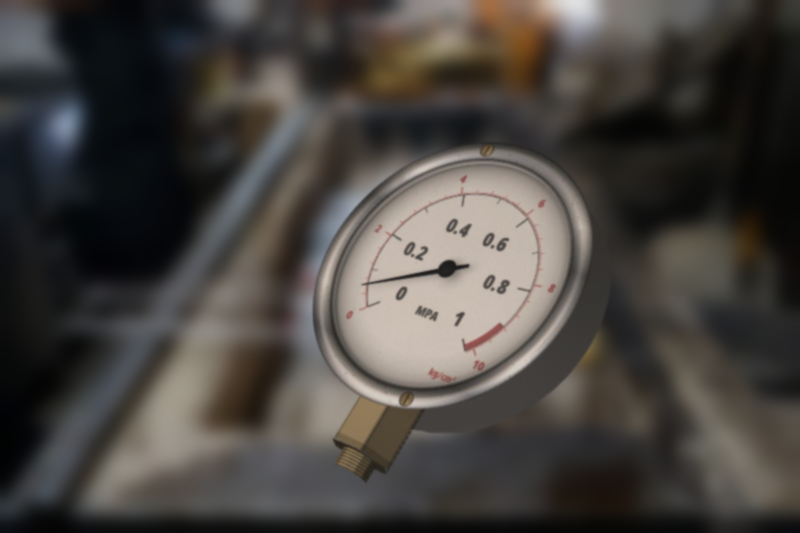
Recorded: 0.05 MPa
